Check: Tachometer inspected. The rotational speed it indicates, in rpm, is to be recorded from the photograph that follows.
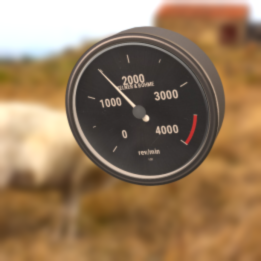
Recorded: 1500 rpm
